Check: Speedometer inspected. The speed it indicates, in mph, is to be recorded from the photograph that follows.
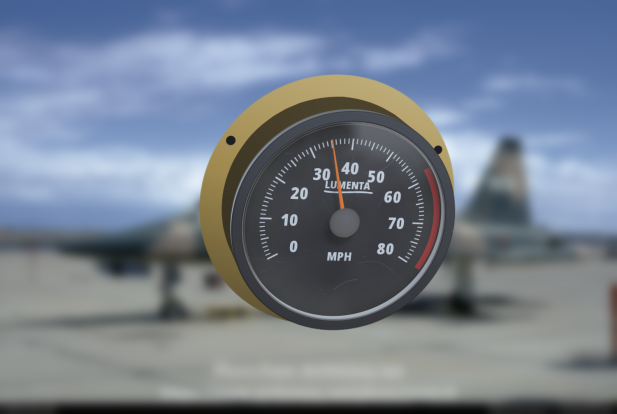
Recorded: 35 mph
